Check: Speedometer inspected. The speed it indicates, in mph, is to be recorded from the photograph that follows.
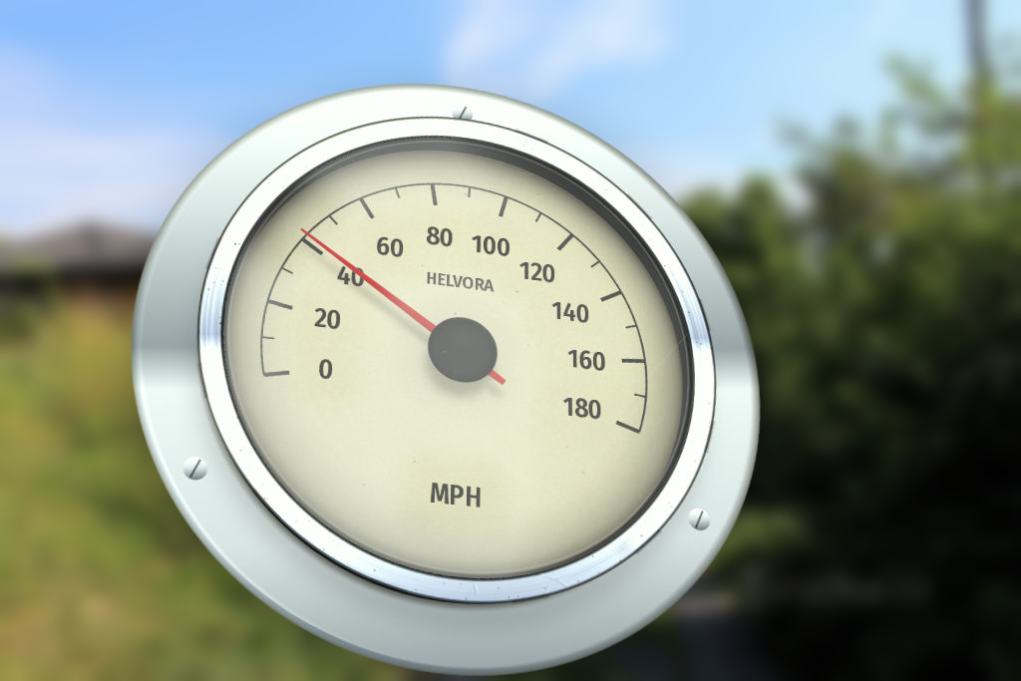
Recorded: 40 mph
